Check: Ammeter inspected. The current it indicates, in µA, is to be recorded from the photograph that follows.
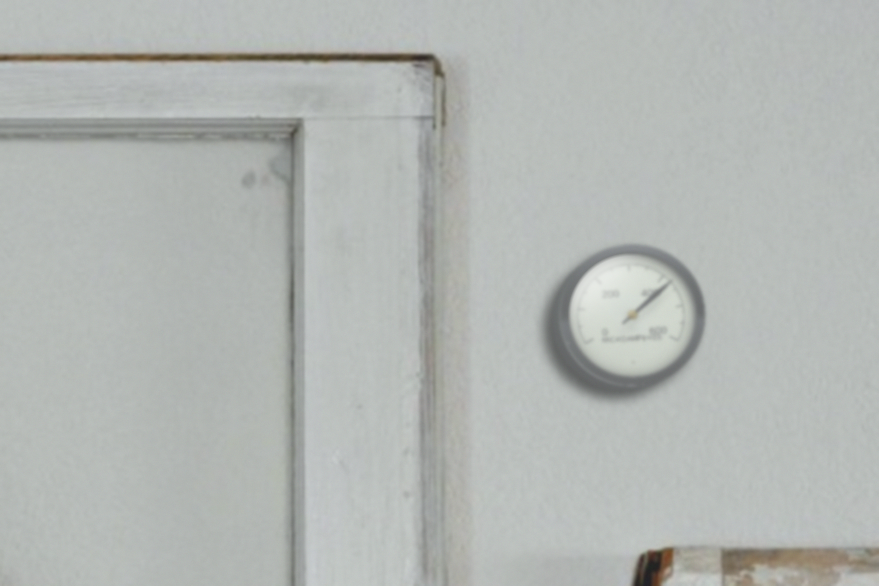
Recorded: 425 µA
